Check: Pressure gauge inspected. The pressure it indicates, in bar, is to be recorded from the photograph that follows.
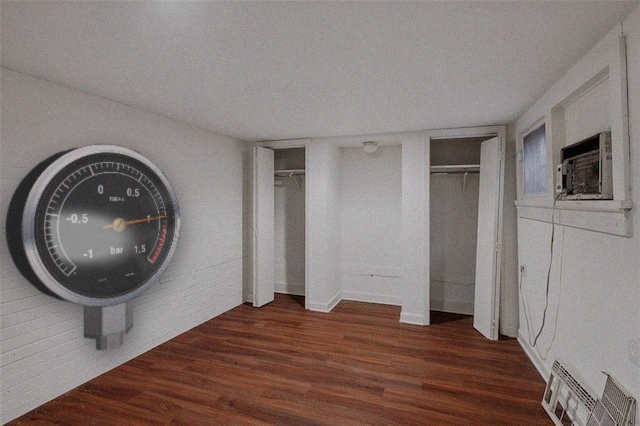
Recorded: 1 bar
